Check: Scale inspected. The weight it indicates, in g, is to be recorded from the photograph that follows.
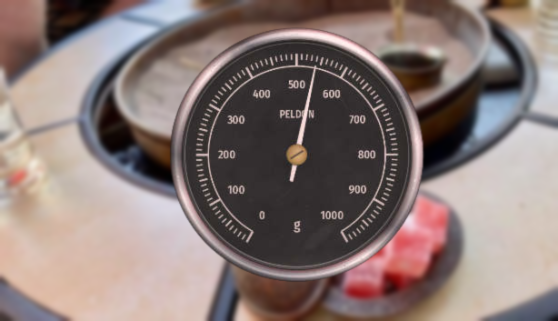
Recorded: 540 g
